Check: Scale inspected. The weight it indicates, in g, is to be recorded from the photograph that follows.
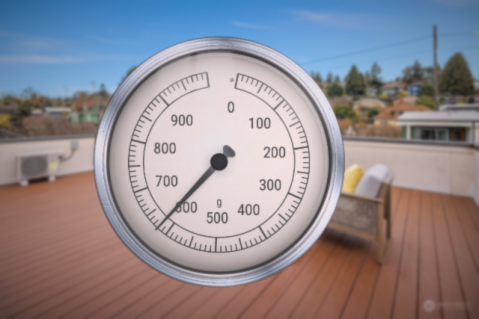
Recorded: 620 g
